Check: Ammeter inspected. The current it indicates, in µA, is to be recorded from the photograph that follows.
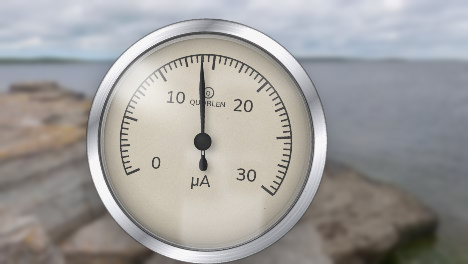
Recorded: 14 µA
